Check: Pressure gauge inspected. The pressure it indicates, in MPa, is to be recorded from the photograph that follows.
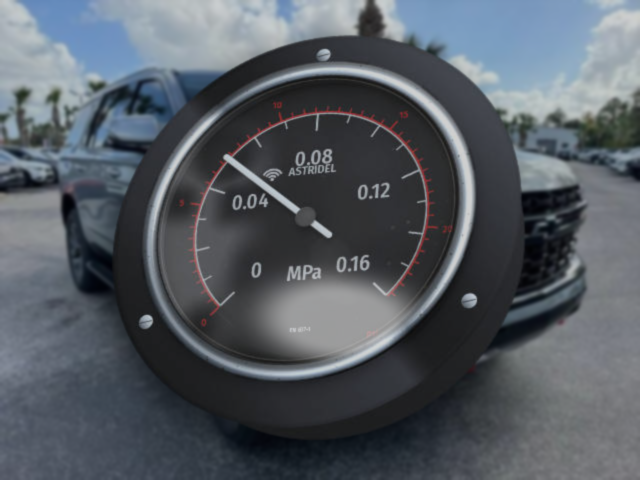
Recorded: 0.05 MPa
